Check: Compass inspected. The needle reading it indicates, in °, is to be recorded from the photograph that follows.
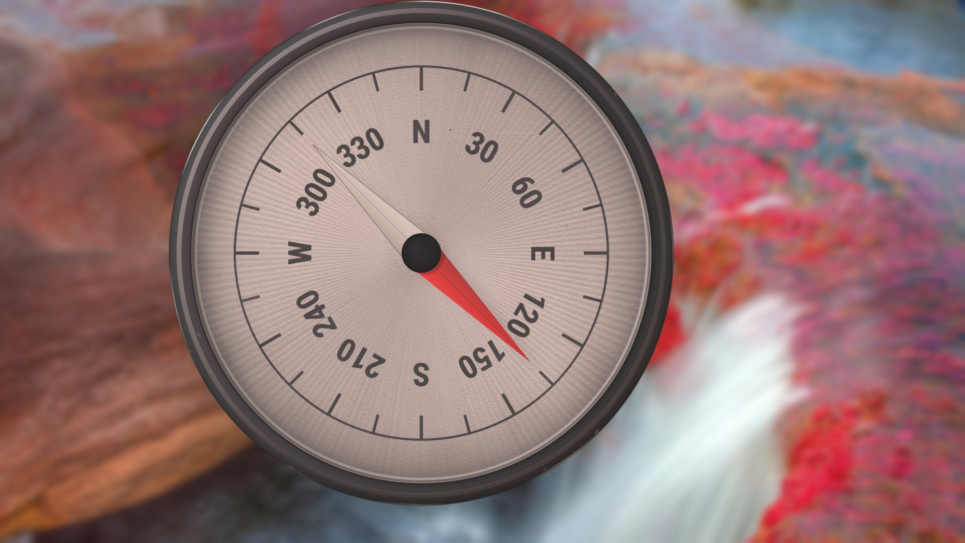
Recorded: 135 °
